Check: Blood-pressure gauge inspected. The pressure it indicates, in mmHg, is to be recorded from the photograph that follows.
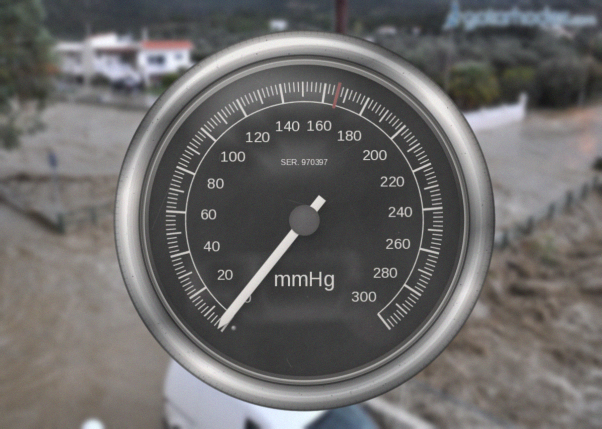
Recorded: 2 mmHg
